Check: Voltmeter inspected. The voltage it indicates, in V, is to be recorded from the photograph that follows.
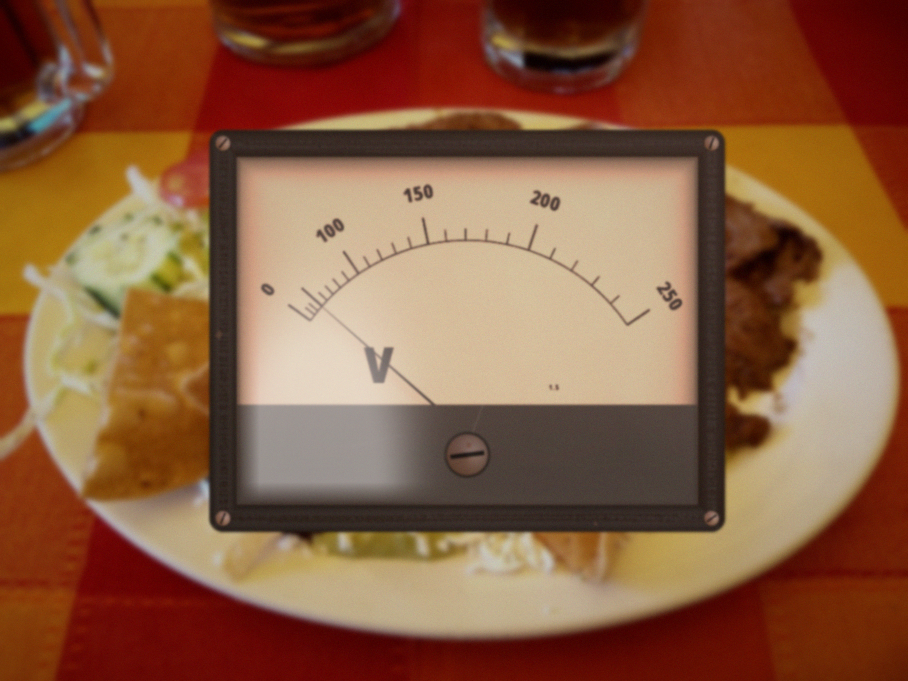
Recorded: 50 V
